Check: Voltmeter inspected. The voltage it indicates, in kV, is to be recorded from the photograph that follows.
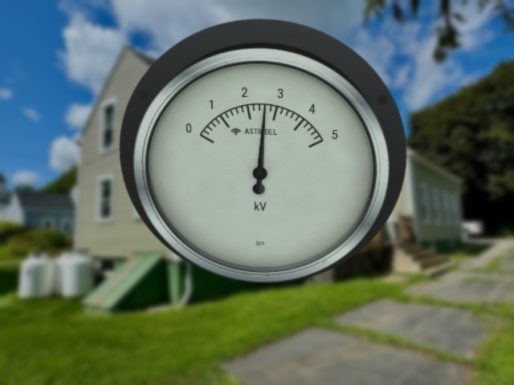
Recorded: 2.6 kV
